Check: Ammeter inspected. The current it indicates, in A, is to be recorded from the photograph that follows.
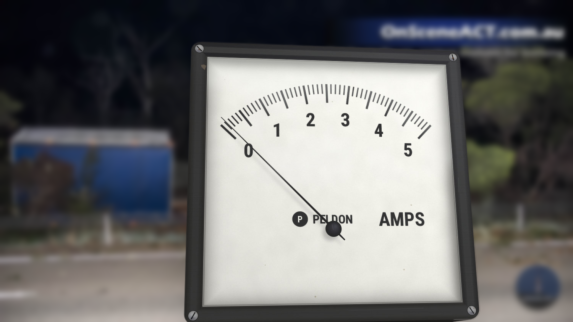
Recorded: 0.1 A
